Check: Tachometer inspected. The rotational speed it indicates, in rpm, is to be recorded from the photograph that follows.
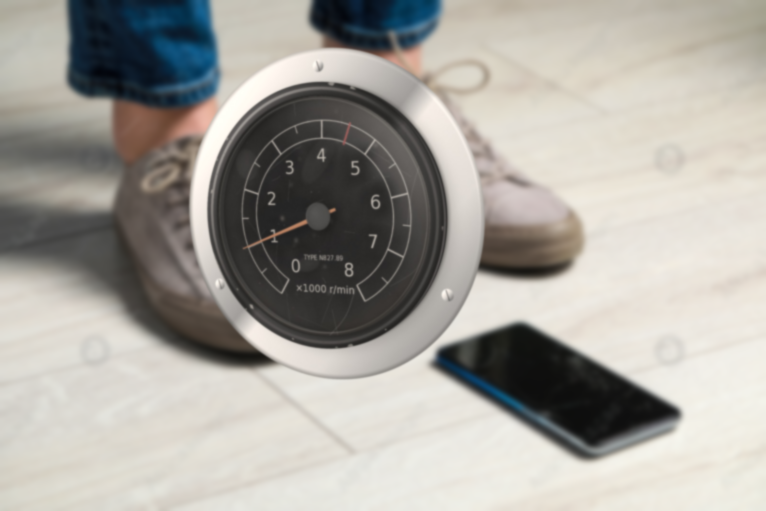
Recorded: 1000 rpm
